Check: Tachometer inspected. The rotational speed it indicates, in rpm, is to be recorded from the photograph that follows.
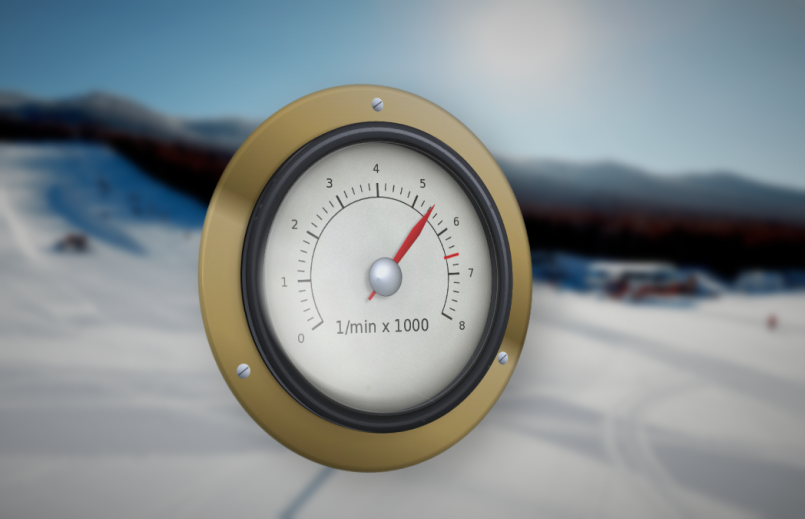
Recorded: 5400 rpm
